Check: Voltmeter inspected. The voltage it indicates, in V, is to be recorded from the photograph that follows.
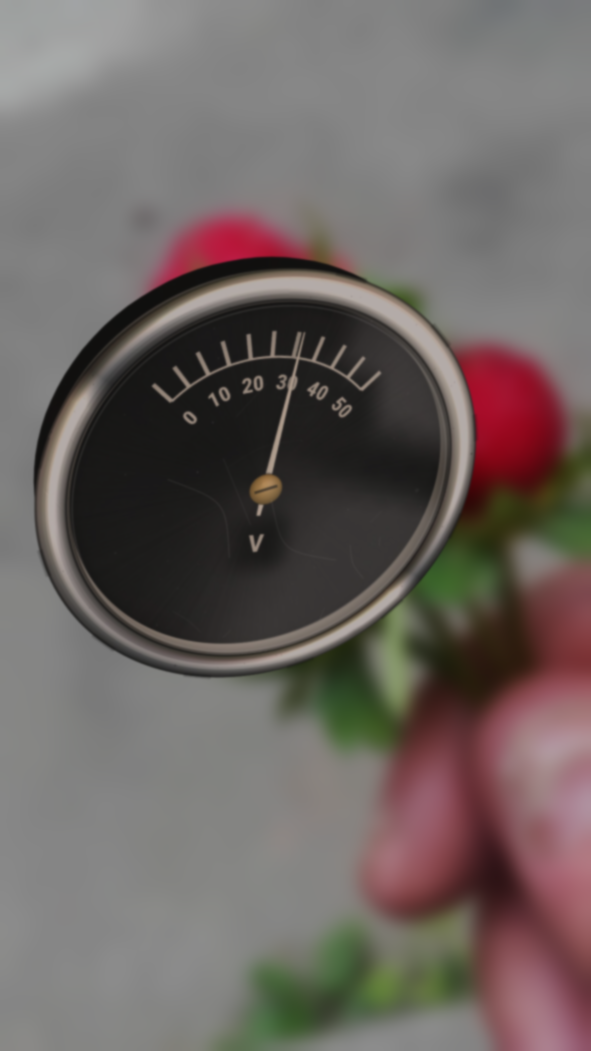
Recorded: 30 V
